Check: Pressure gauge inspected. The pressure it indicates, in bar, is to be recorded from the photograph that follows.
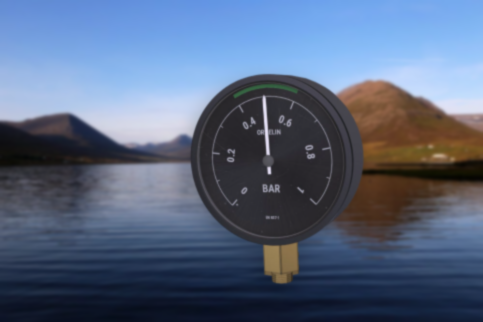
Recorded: 0.5 bar
